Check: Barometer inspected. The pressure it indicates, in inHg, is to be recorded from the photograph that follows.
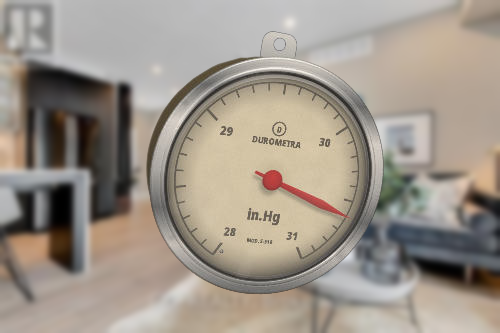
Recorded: 30.6 inHg
